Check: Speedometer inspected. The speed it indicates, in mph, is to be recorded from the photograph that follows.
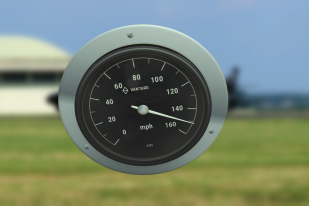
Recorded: 150 mph
